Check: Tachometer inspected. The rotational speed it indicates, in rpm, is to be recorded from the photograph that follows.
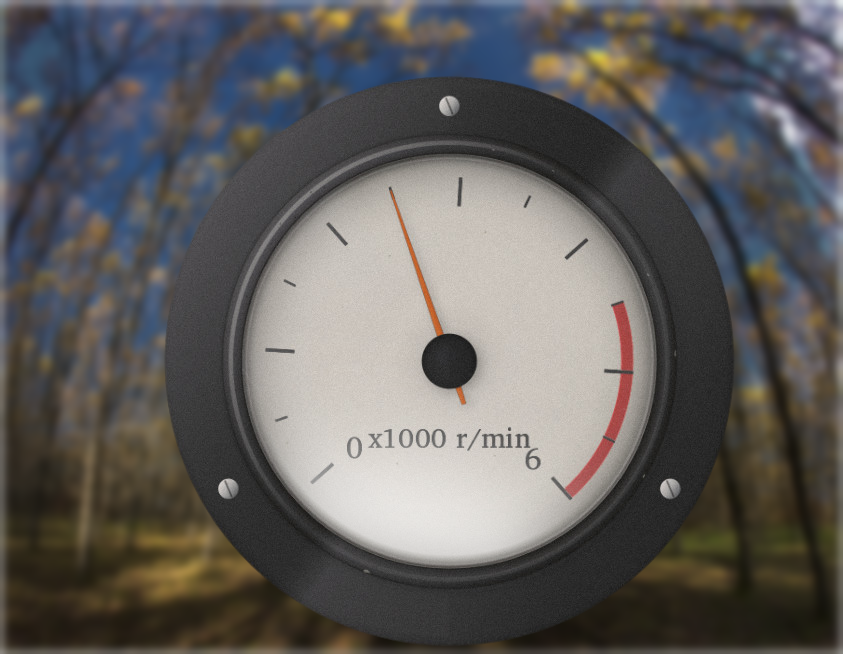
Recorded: 2500 rpm
